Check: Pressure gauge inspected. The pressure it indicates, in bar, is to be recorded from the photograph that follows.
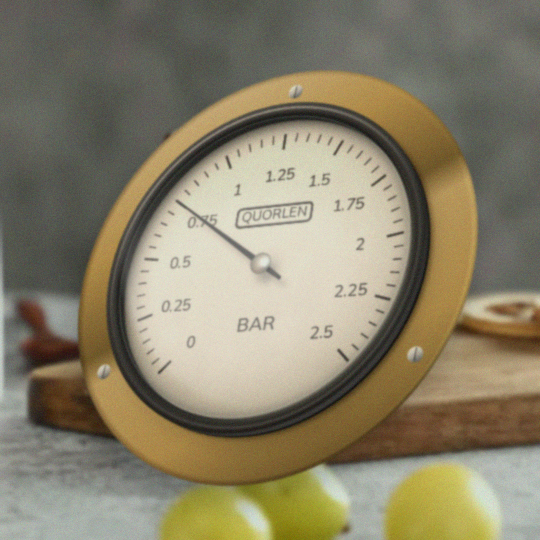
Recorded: 0.75 bar
